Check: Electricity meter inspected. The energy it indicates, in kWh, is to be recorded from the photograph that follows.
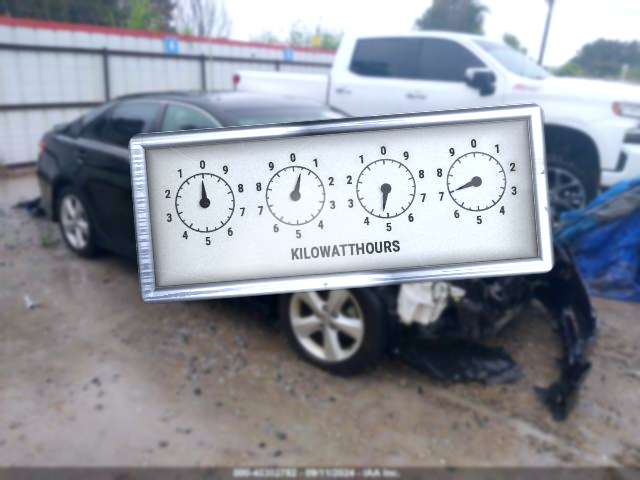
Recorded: 47 kWh
